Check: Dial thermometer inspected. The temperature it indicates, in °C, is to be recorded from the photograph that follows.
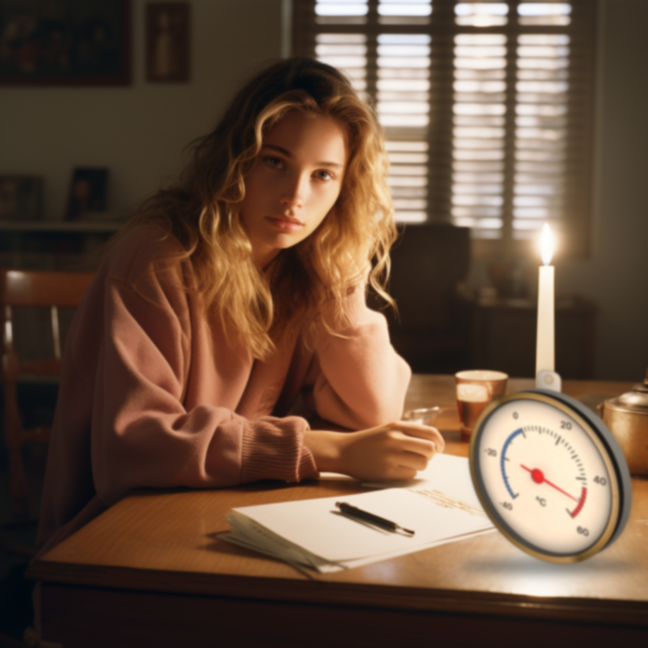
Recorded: 50 °C
